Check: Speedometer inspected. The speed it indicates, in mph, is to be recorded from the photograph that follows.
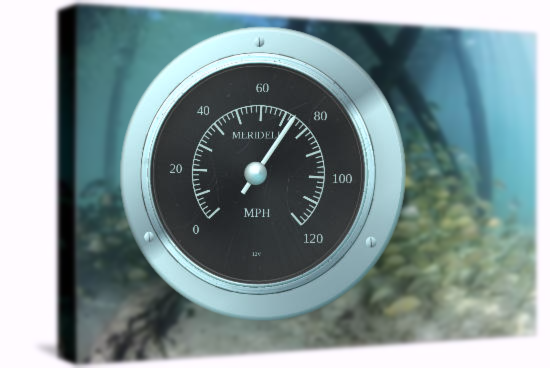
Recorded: 74 mph
